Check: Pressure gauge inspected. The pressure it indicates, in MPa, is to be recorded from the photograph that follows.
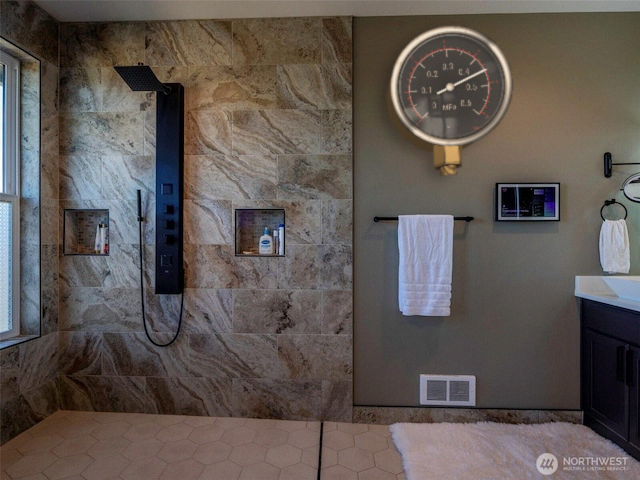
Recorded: 0.45 MPa
